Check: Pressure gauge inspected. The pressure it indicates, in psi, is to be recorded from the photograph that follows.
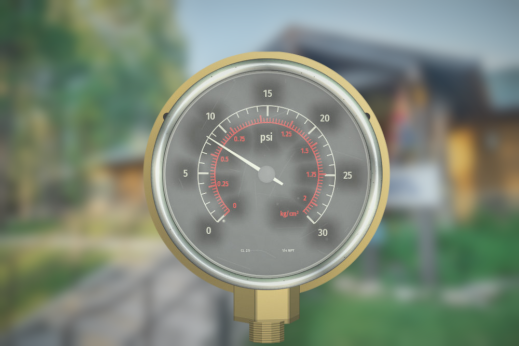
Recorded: 8.5 psi
